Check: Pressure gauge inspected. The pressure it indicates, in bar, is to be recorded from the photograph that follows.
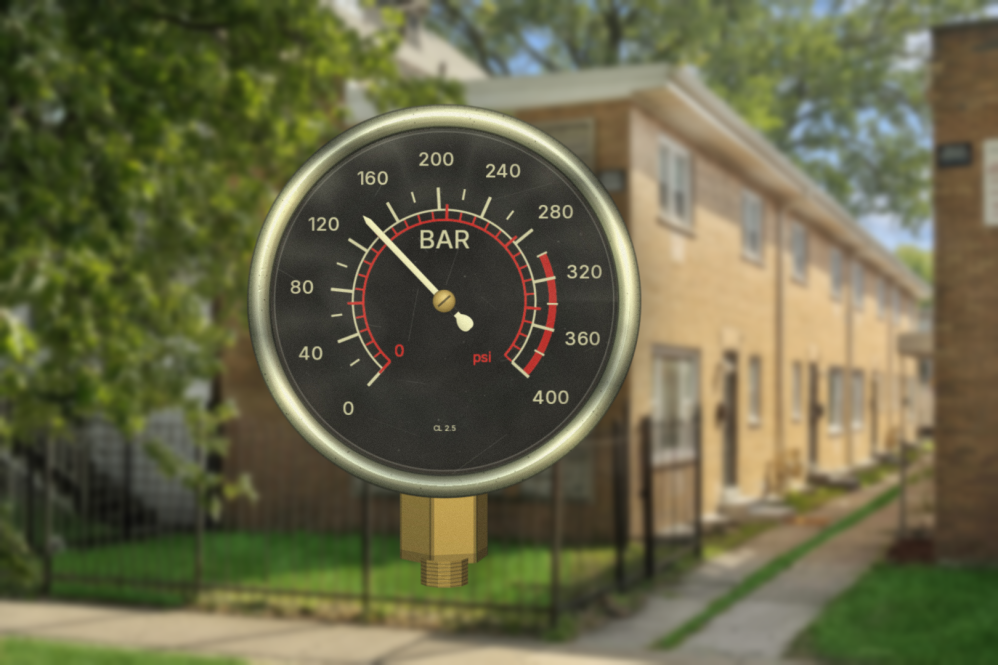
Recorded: 140 bar
